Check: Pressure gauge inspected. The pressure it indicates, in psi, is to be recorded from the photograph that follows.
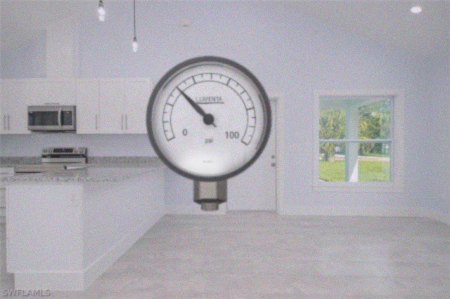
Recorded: 30 psi
